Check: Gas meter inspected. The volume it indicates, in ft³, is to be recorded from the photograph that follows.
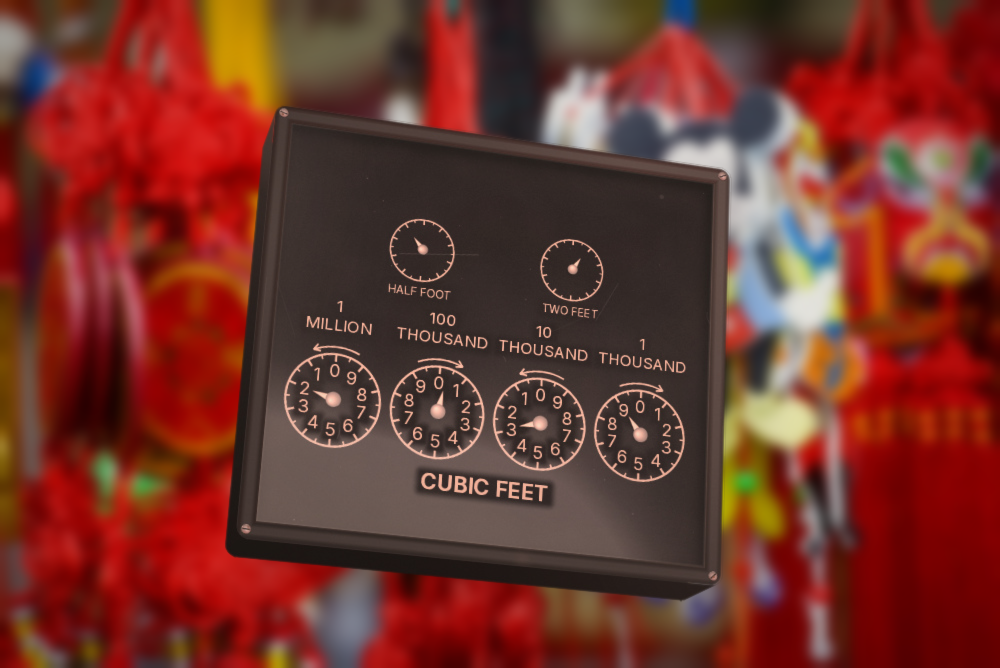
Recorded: 202900 ft³
